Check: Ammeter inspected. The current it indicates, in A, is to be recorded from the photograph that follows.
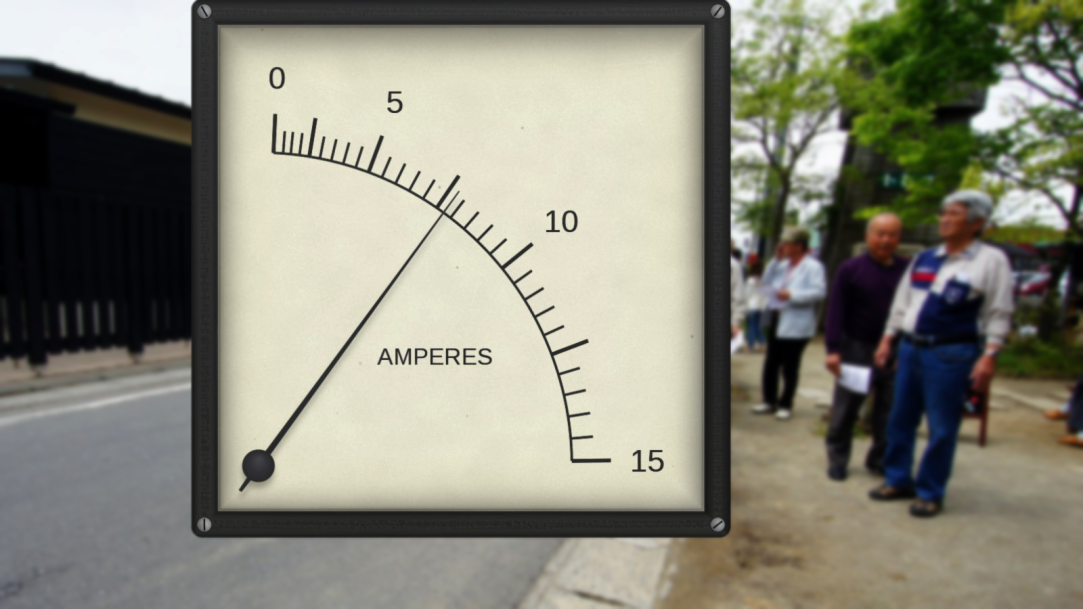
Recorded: 7.75 A
